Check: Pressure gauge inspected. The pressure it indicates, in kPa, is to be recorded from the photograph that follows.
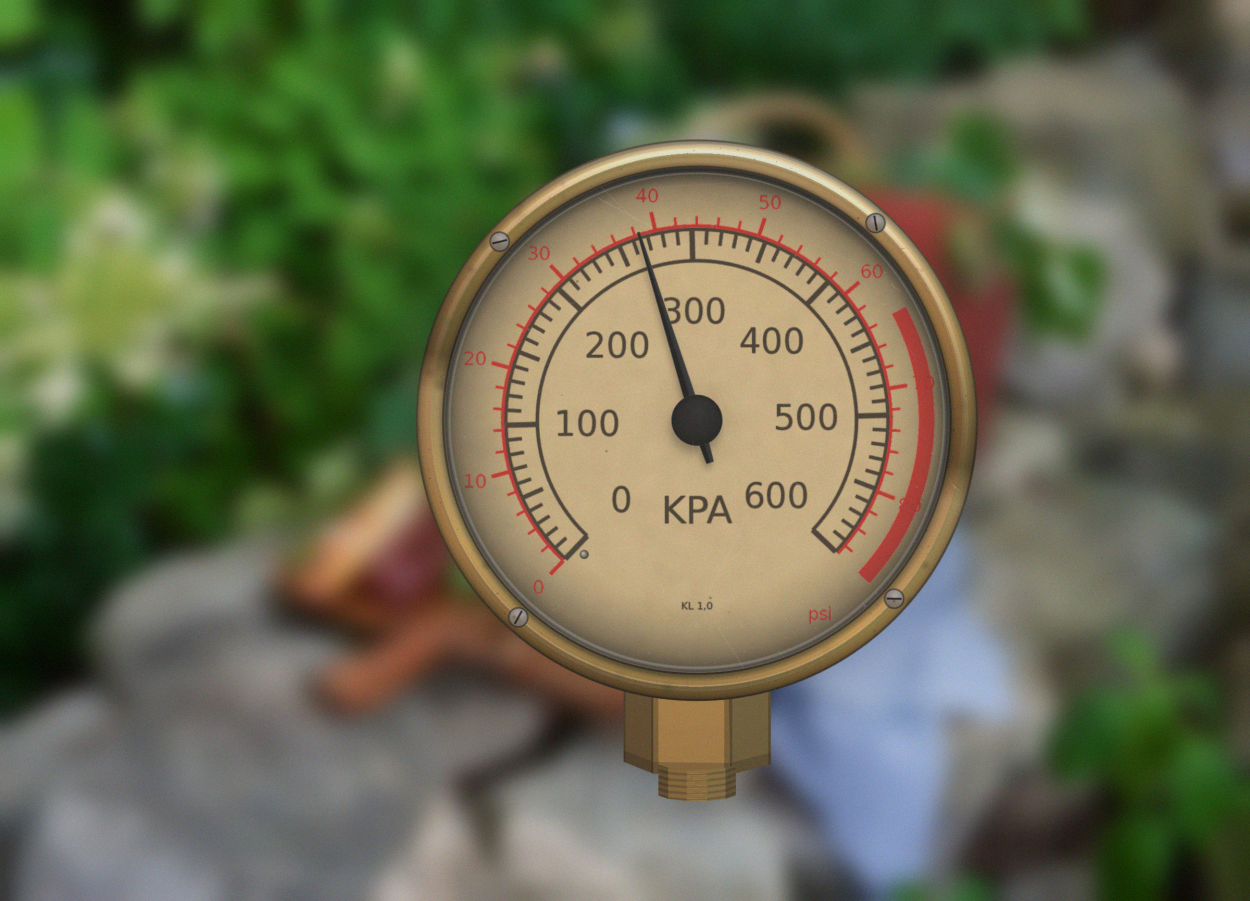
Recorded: 265 kPa
